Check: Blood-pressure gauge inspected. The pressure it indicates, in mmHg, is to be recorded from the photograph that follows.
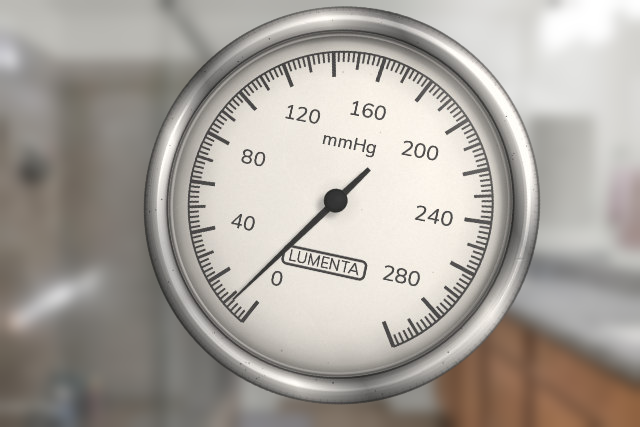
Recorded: 8 mmHg
